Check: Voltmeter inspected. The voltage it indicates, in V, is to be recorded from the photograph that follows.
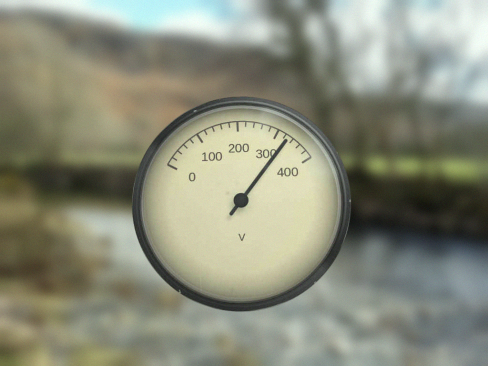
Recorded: 330 V
